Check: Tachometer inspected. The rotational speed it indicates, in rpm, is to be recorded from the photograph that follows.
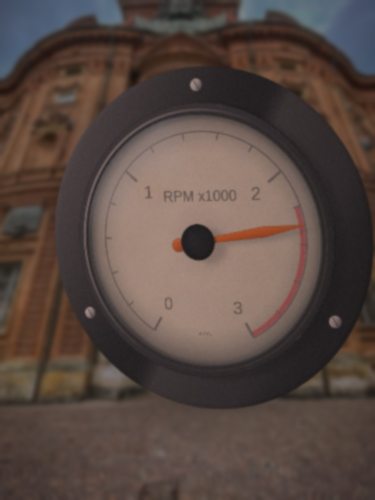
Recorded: 2300 rpm
